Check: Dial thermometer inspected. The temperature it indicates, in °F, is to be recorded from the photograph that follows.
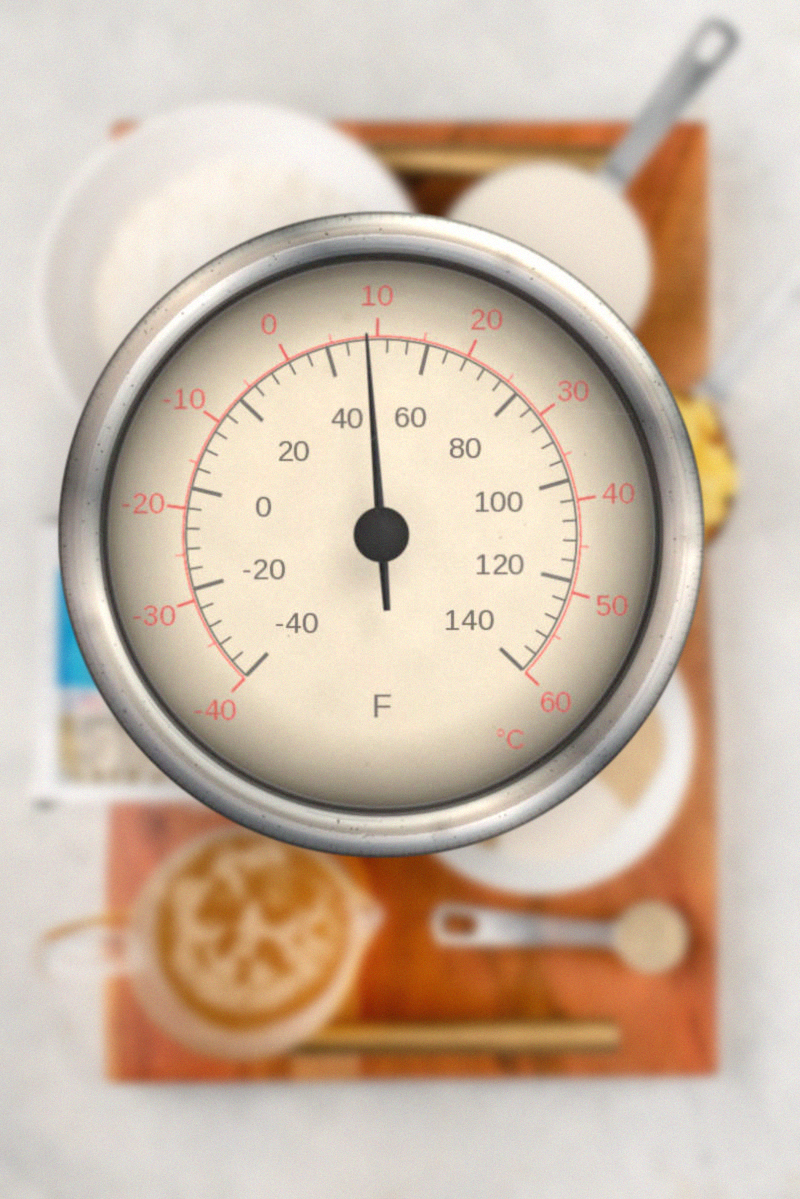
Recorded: 48 °F
